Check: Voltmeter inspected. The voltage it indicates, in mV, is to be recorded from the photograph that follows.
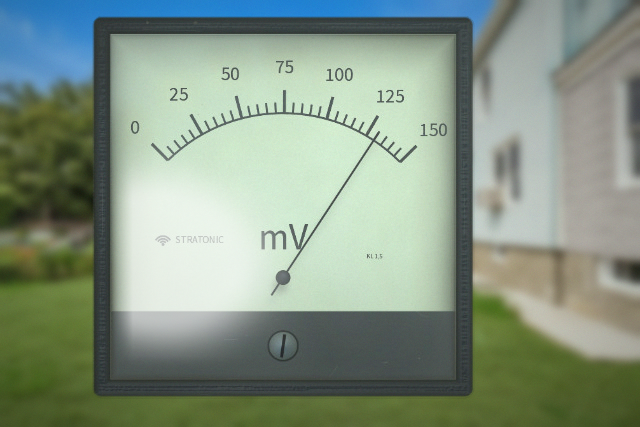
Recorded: 130 mV
